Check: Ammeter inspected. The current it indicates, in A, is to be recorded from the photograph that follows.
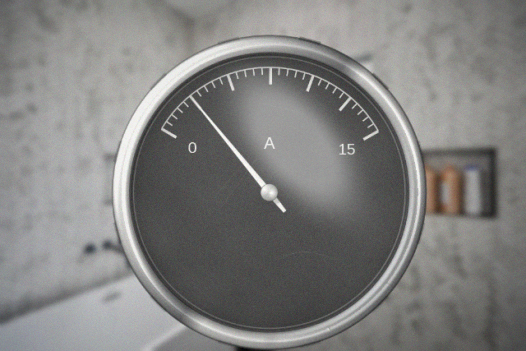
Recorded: 2.5 A
